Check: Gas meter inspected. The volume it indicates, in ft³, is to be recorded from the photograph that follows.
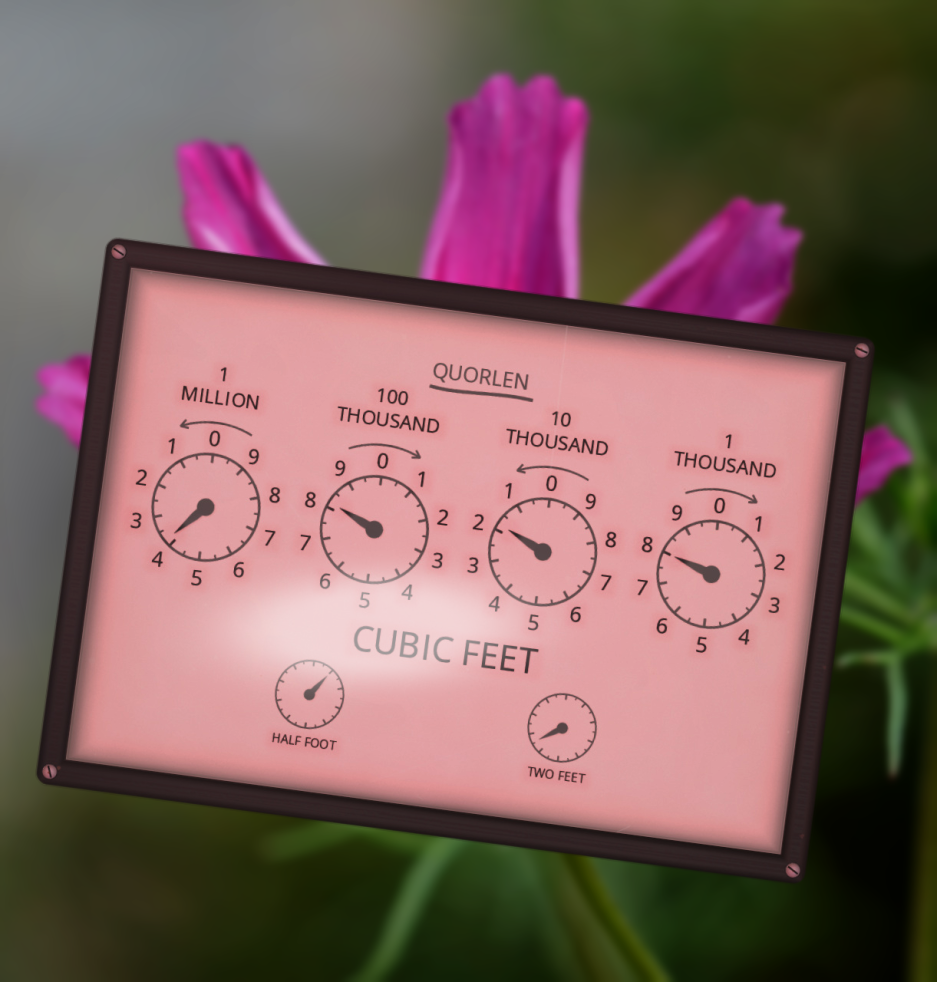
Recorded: 381800 ft³
